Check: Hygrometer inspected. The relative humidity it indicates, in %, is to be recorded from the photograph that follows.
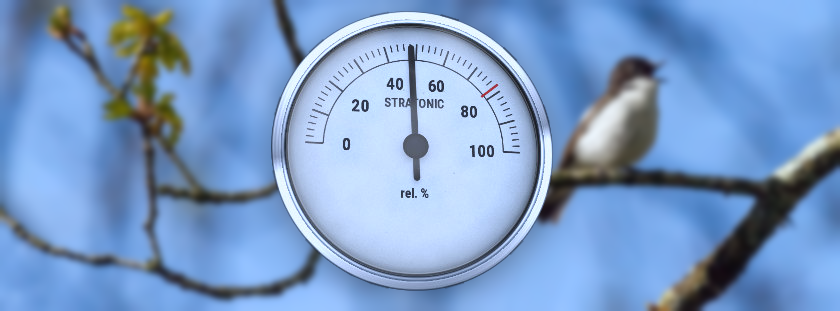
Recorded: 48 %
